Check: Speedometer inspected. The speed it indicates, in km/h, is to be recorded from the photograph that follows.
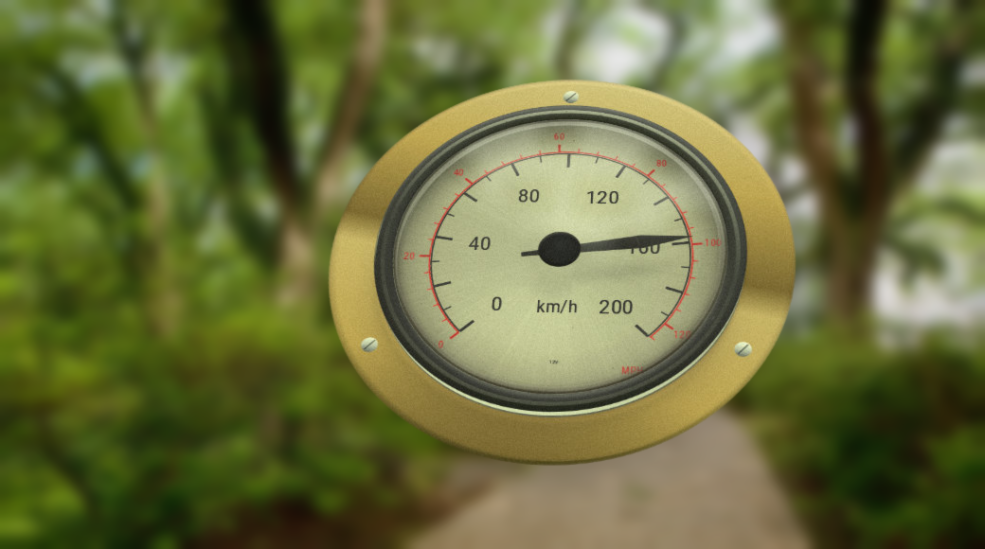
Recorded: 160 km/h
